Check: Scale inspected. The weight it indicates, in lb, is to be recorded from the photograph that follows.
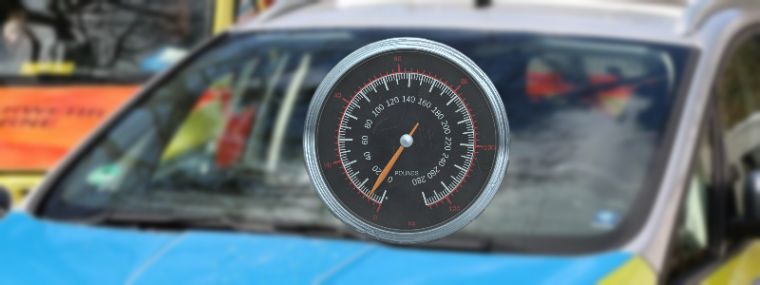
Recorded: 10 lb
